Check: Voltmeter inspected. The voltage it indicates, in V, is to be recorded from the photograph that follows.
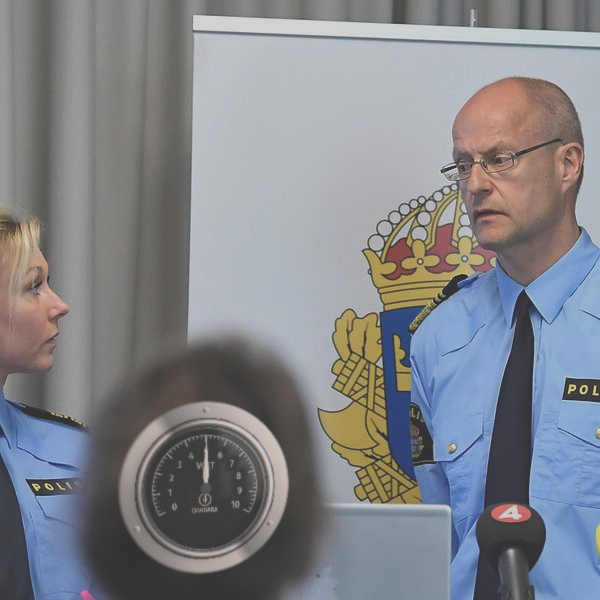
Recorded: 5 V
